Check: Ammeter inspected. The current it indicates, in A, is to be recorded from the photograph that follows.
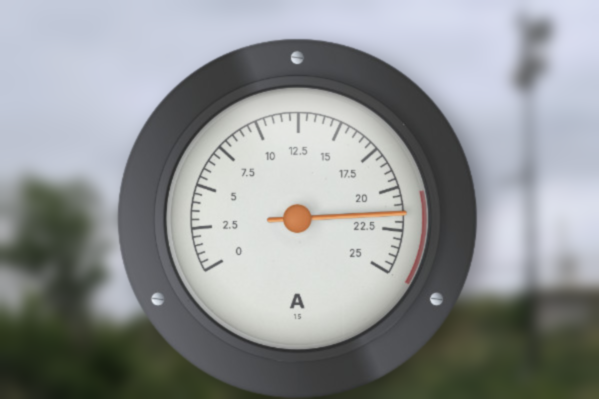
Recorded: 21.5 A
